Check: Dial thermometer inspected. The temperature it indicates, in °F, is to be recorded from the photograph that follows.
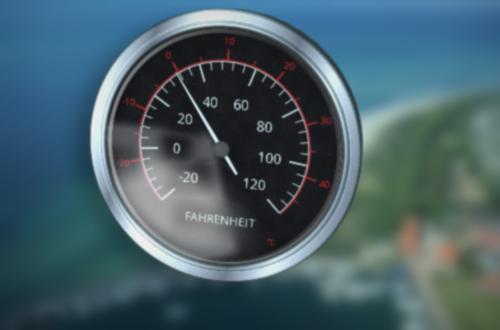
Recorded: 32 °F
